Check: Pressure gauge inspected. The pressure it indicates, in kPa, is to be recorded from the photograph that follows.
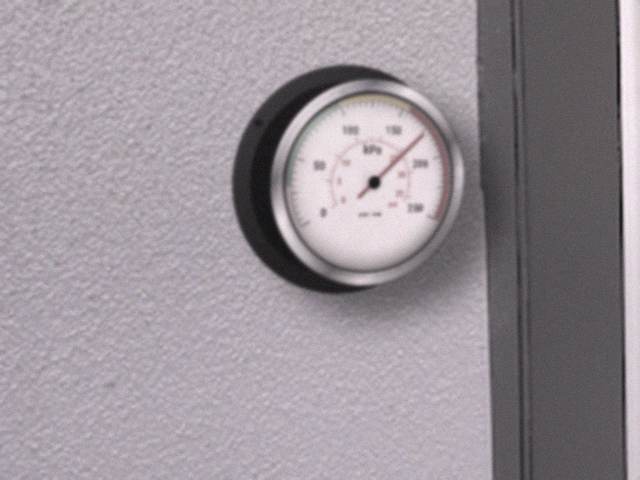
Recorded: 175 kPa
